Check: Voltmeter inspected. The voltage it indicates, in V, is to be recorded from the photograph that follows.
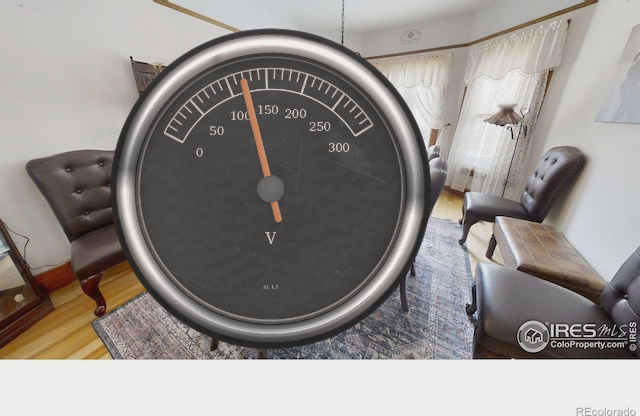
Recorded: 120 V
